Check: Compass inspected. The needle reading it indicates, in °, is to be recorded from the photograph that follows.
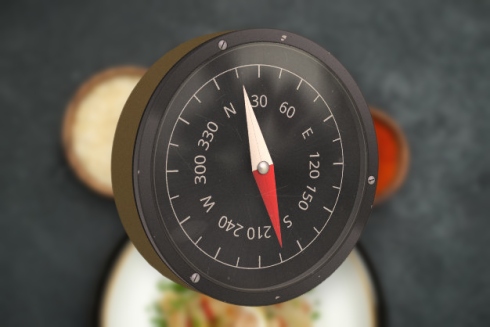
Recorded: 195 °
